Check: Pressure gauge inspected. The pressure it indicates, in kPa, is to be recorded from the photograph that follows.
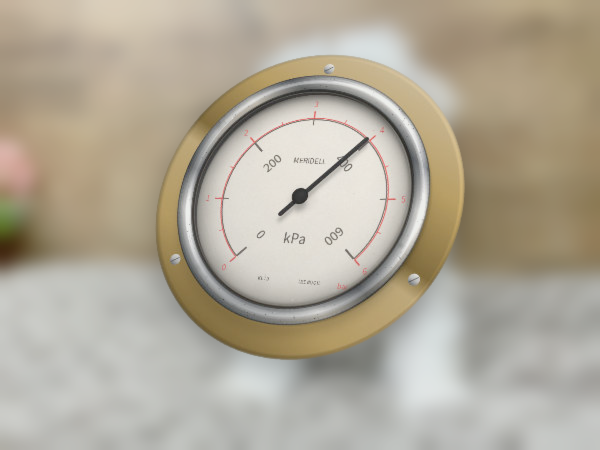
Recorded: 400 kPa
